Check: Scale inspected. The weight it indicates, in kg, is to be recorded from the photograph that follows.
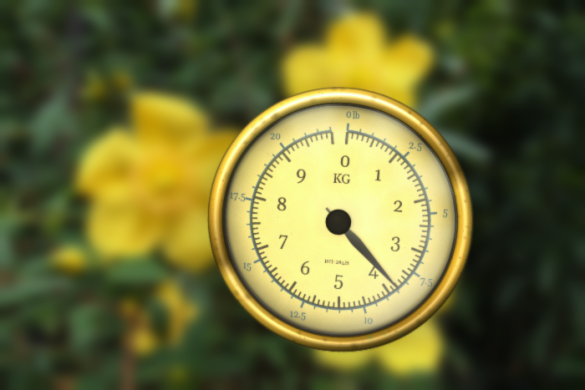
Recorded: 3.8 kg
